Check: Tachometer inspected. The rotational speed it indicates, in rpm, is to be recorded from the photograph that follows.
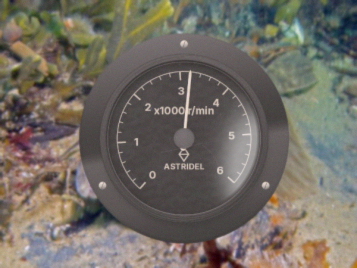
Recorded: 3200 rpm
